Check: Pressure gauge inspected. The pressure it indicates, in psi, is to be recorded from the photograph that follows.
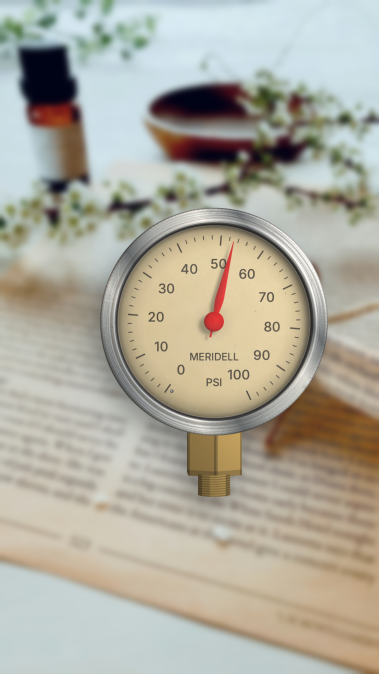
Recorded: 53 psi
